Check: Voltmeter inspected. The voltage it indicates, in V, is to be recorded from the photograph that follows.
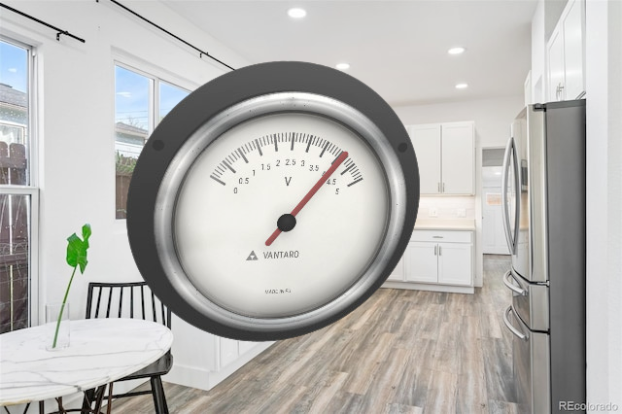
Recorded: 4 V
